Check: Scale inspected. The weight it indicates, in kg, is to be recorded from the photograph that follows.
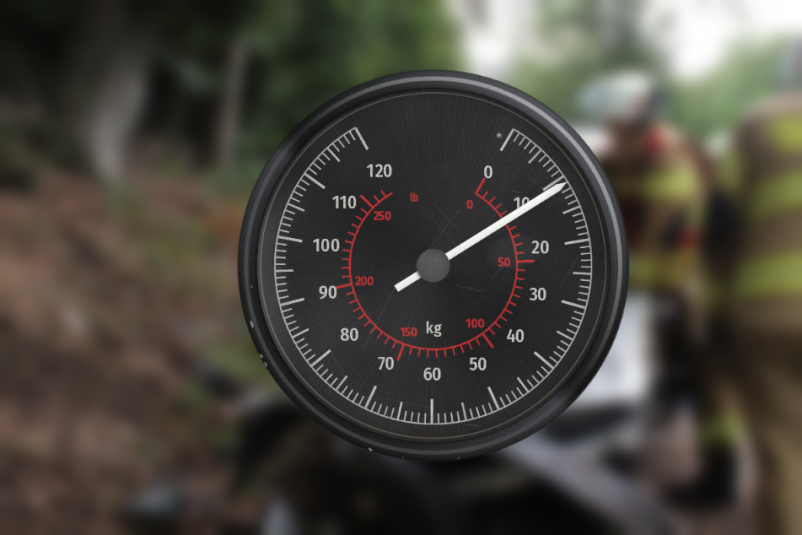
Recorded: 11 kg
